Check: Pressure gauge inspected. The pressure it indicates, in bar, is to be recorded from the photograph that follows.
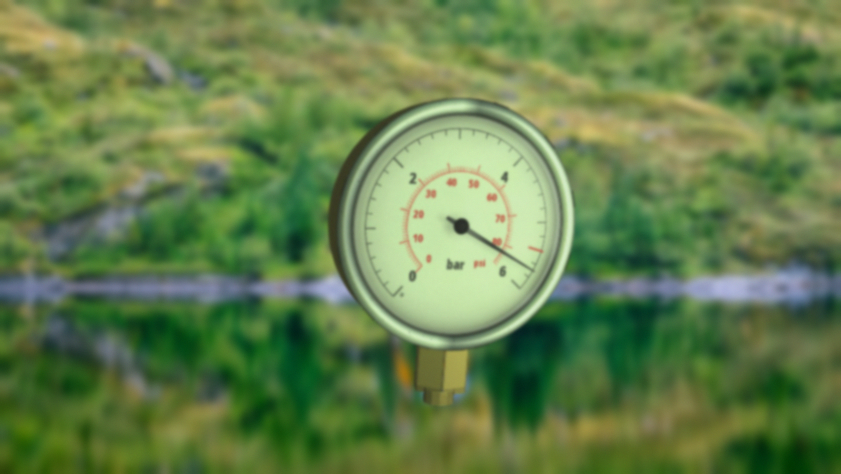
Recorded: 5.7 bar
